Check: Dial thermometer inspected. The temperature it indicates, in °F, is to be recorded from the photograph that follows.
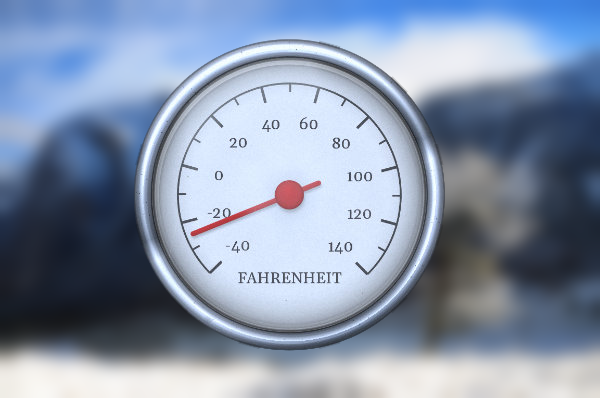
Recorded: -25 °F
